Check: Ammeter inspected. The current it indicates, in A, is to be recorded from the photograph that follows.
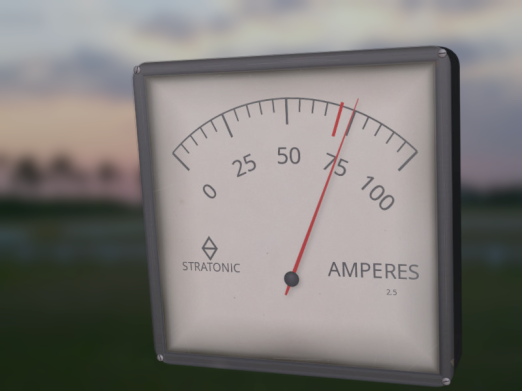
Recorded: 75 A
